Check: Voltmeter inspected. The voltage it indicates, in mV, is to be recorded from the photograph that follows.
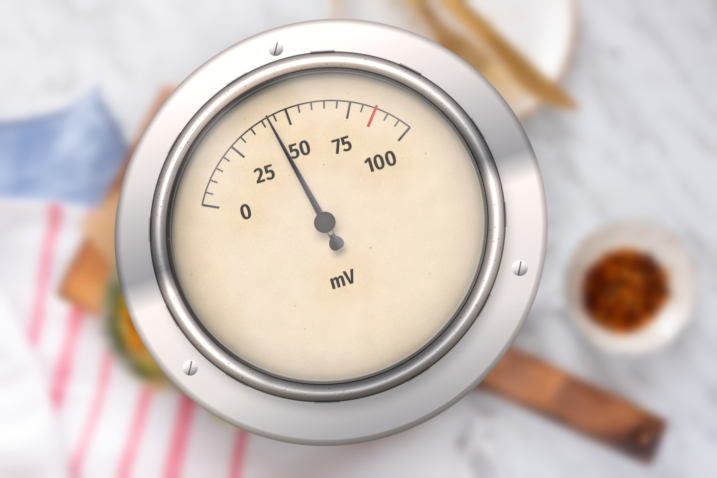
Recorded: 42.5 mV
